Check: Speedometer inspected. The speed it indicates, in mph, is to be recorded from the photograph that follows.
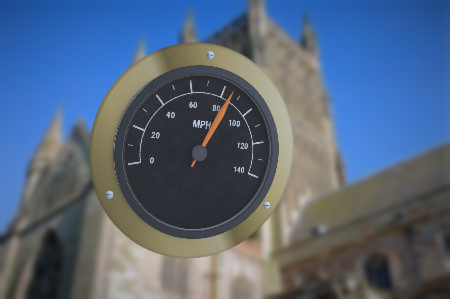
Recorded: 85 mph
